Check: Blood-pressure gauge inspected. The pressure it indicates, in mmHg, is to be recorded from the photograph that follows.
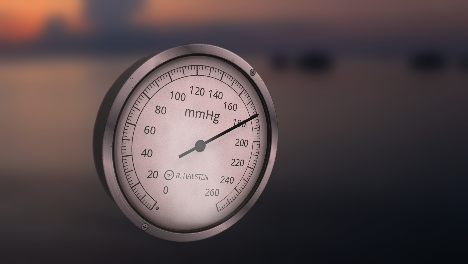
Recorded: 180 mmHg
